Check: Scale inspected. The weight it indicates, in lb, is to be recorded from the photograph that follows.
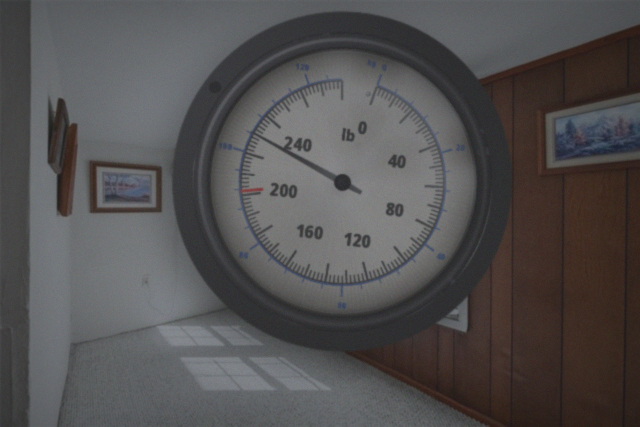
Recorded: 230 lb
